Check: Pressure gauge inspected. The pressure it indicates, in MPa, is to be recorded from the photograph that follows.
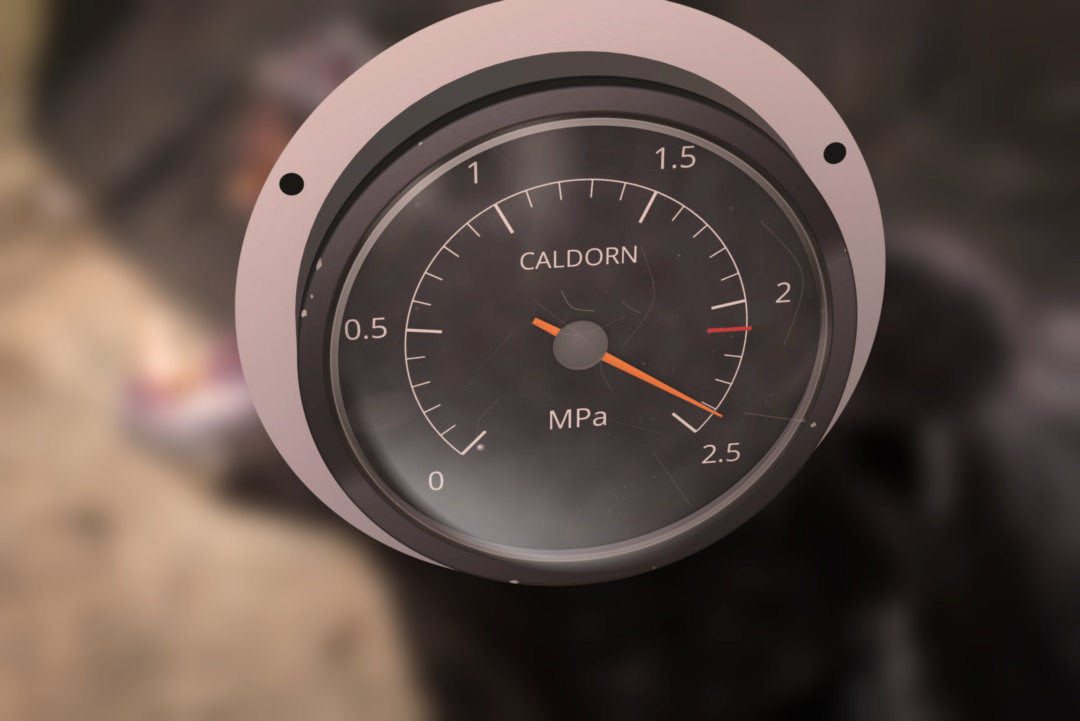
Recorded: 2.4 MPa
